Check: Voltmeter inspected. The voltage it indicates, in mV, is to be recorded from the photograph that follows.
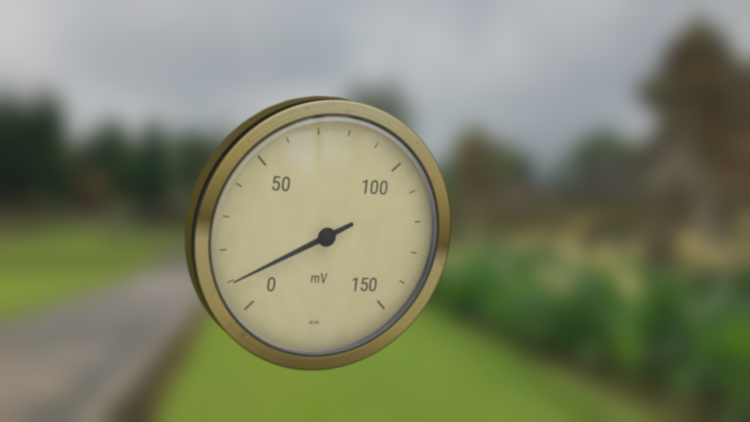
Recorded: 10 mV
